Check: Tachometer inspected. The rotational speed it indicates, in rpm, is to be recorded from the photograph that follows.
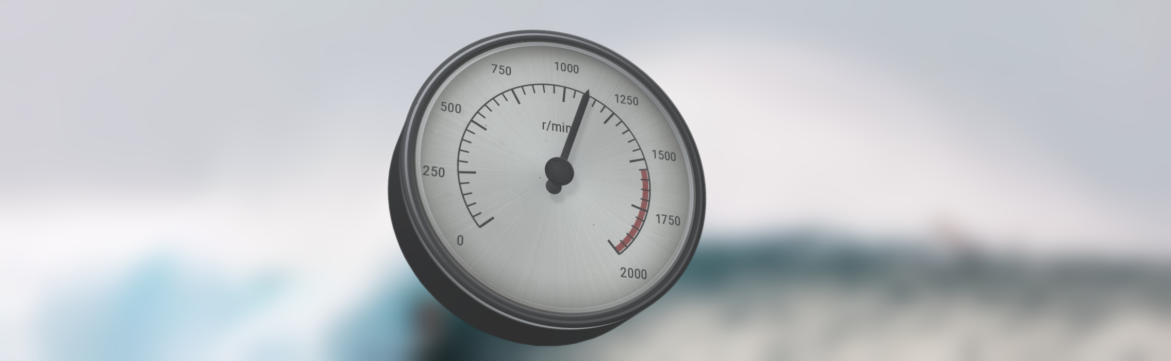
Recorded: 1100 rpm
